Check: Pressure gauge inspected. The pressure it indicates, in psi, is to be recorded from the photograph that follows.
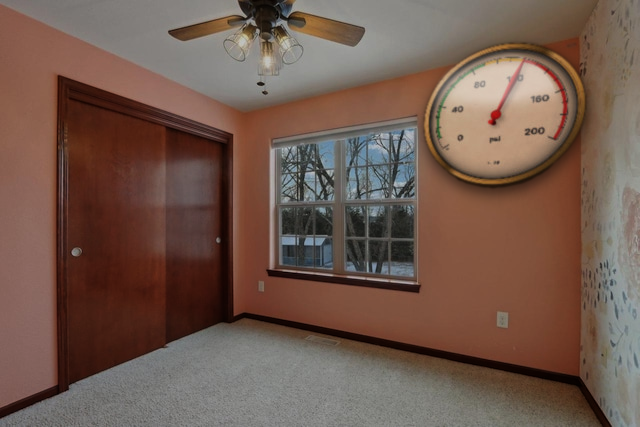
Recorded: 120 psi
